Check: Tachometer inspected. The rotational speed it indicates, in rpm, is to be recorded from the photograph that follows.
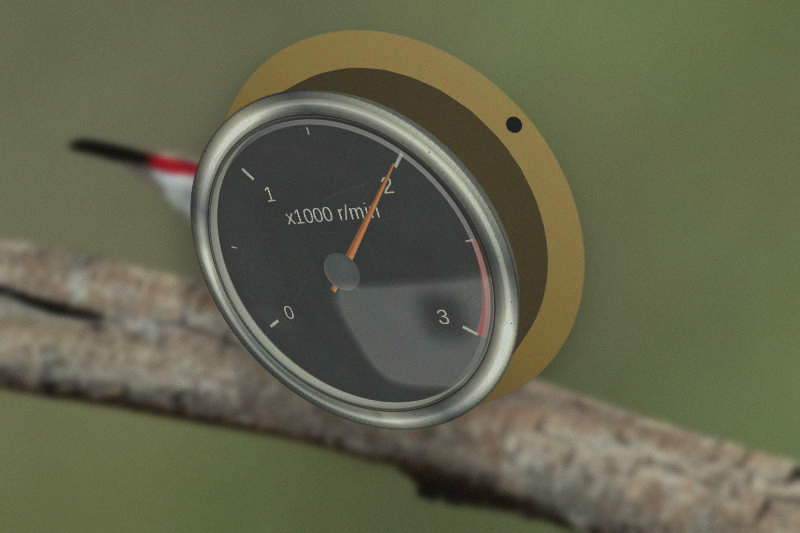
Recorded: 2000 rpm
